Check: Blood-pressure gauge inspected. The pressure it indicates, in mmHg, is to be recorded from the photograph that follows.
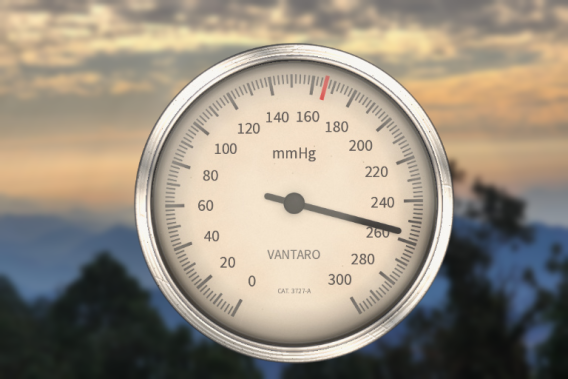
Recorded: 256 mmHg
